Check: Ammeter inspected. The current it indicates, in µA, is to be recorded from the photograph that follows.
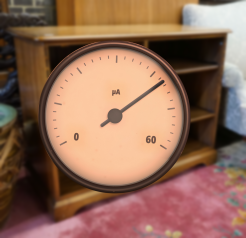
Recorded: 43 µA
